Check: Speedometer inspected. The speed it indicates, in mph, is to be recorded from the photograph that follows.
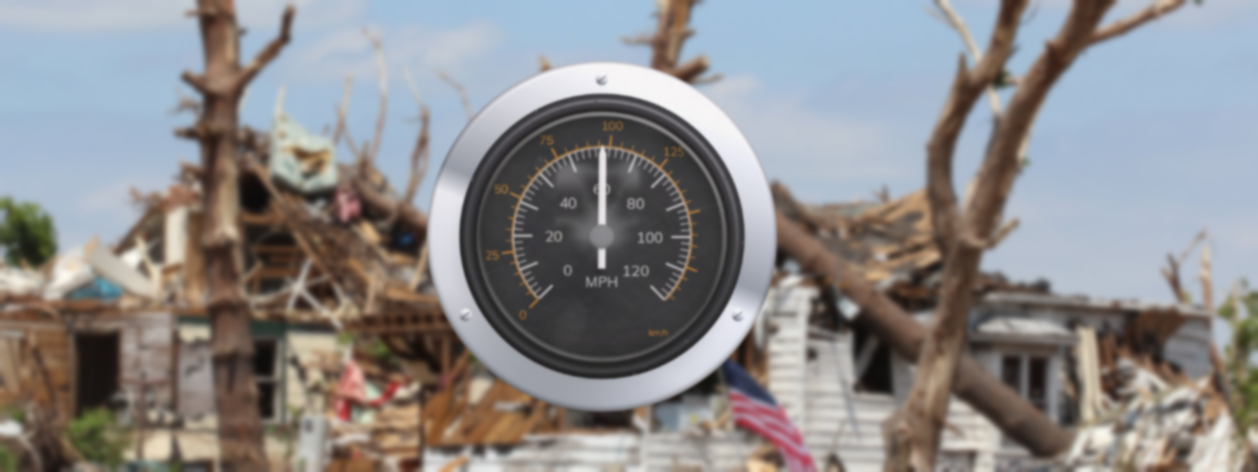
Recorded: 60 mph
